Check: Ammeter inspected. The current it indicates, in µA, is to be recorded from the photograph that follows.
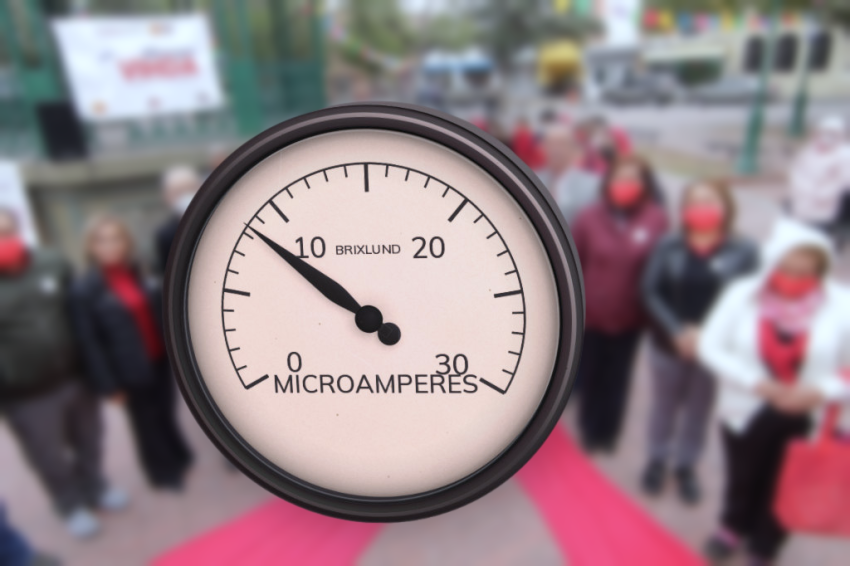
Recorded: 8.5 µA
